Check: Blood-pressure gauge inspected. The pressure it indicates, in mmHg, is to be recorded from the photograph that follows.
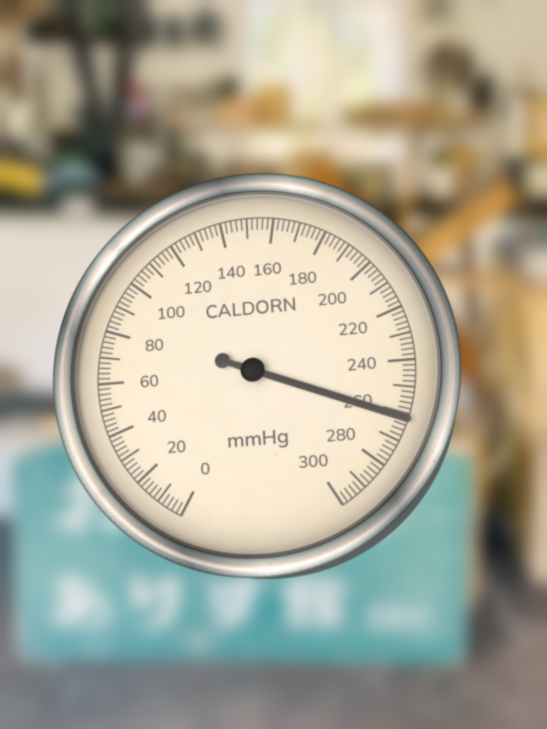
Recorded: 262 mmHg
